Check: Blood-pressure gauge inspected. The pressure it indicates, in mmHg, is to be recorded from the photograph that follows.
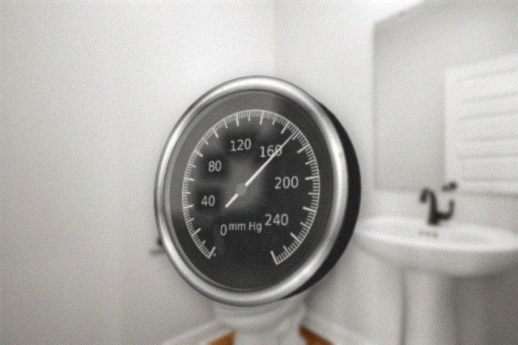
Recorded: 170 mmHg
